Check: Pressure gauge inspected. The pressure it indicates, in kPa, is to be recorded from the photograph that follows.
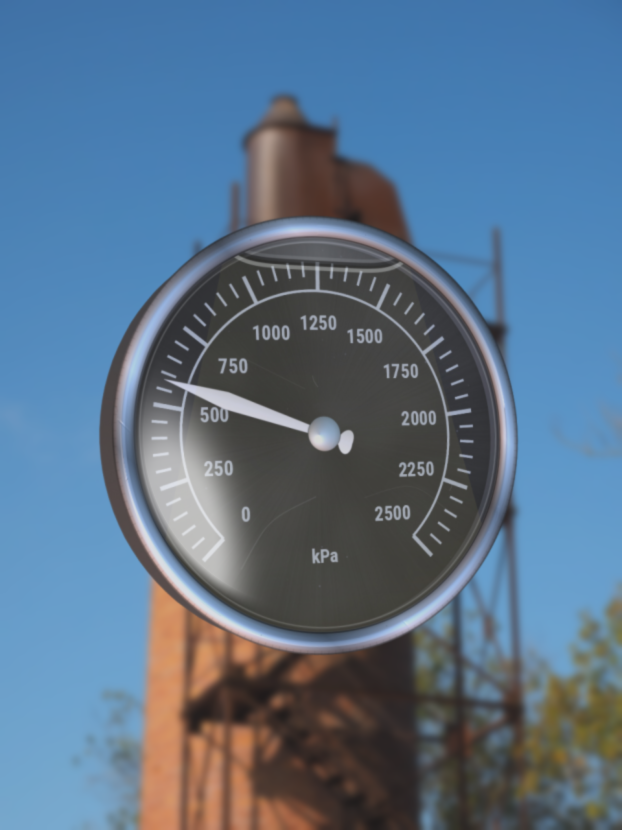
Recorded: 575 kPa
